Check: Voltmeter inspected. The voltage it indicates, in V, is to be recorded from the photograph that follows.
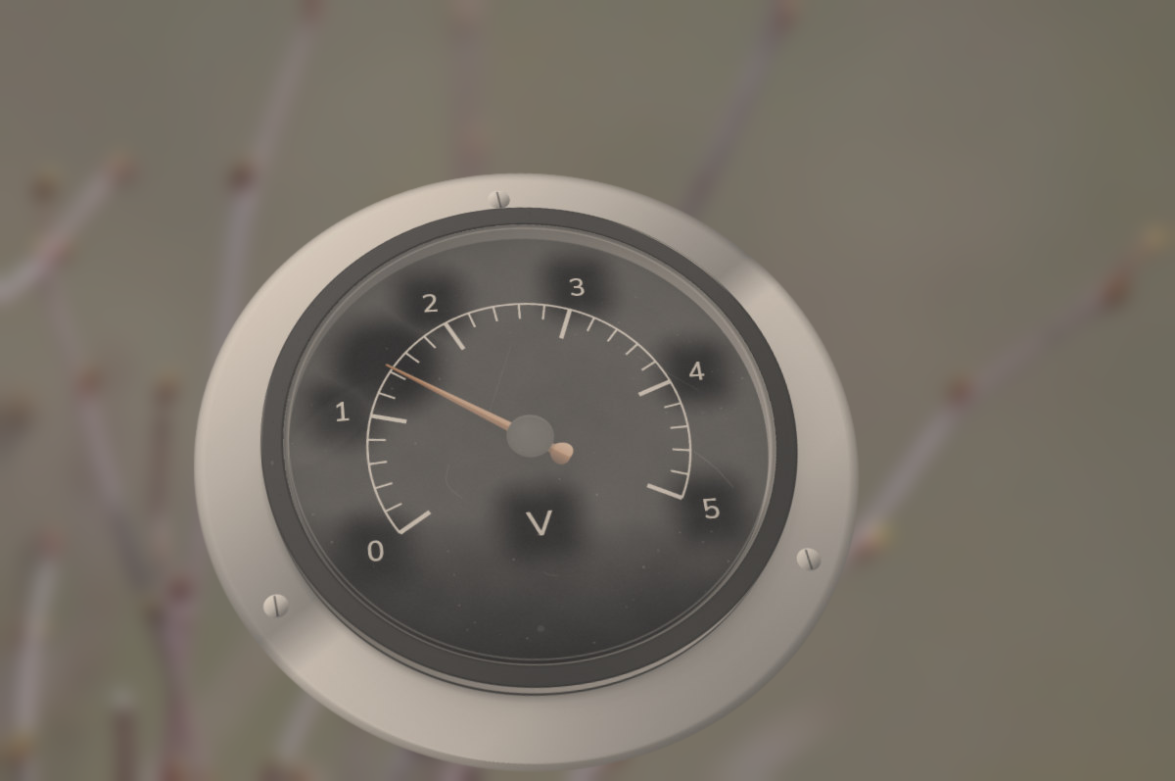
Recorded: 1.4 V
